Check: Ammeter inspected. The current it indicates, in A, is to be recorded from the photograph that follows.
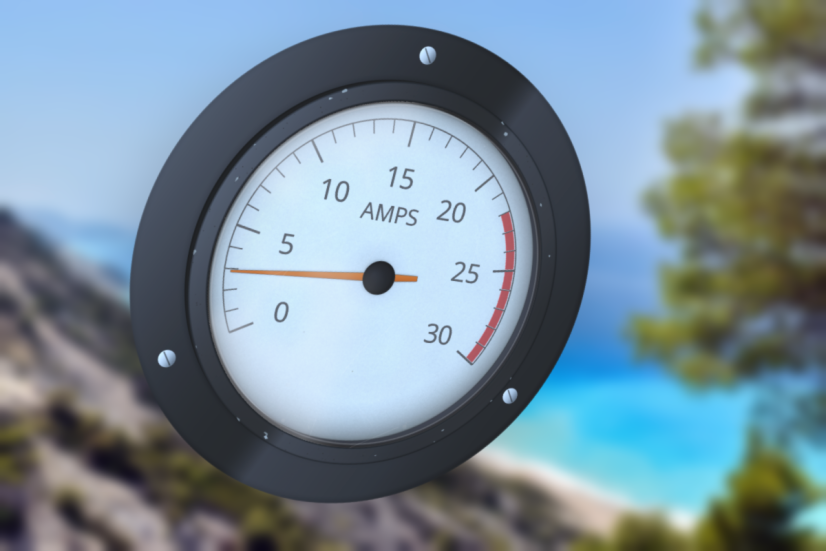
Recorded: 3 A
